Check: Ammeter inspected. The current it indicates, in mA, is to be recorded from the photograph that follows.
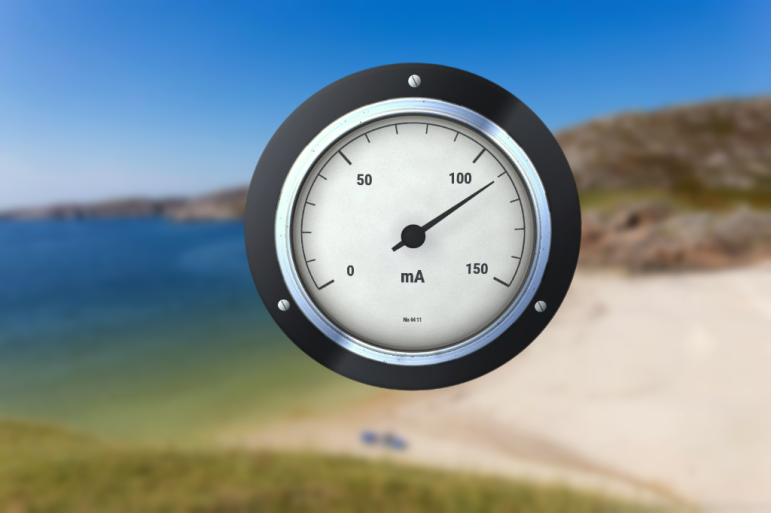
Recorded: 110 mA
